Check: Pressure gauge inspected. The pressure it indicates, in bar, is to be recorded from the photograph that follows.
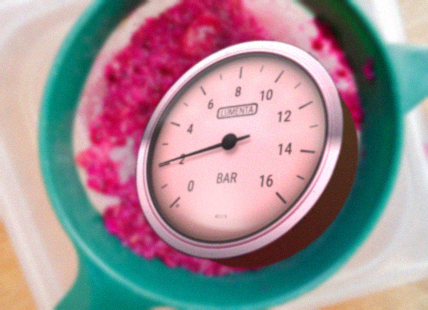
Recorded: 2 bar
